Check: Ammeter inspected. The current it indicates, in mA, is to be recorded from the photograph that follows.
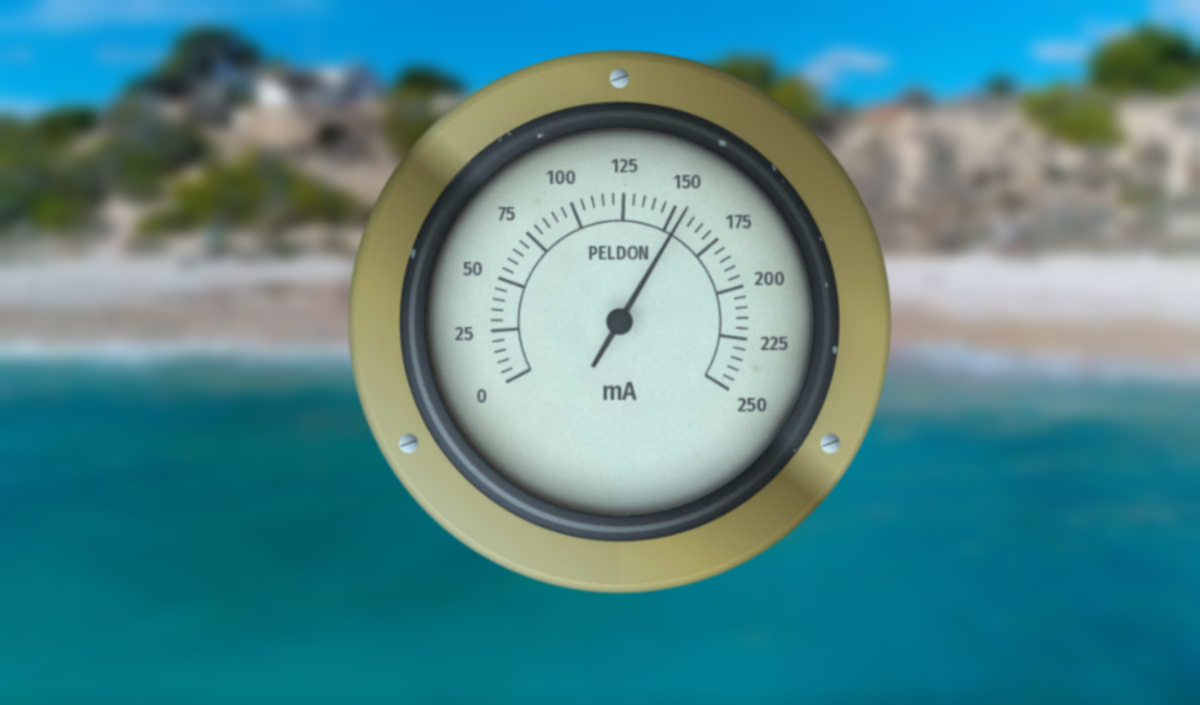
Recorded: 155 mA
